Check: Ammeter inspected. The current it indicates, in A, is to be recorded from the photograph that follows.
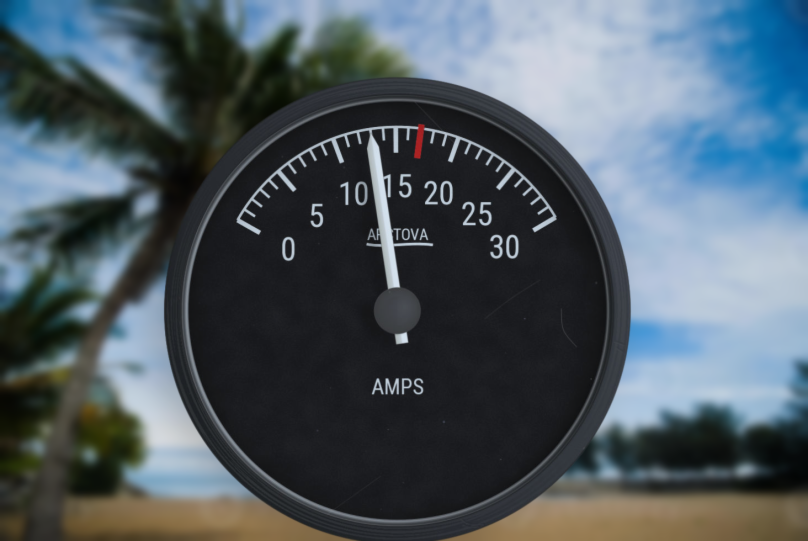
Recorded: 13 A
